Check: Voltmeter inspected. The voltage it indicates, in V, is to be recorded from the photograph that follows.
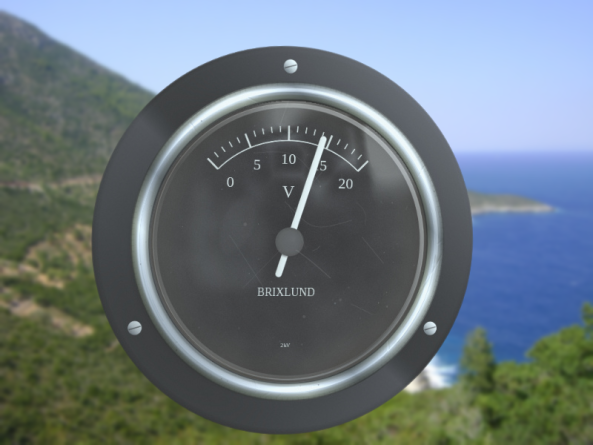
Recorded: 14 V
